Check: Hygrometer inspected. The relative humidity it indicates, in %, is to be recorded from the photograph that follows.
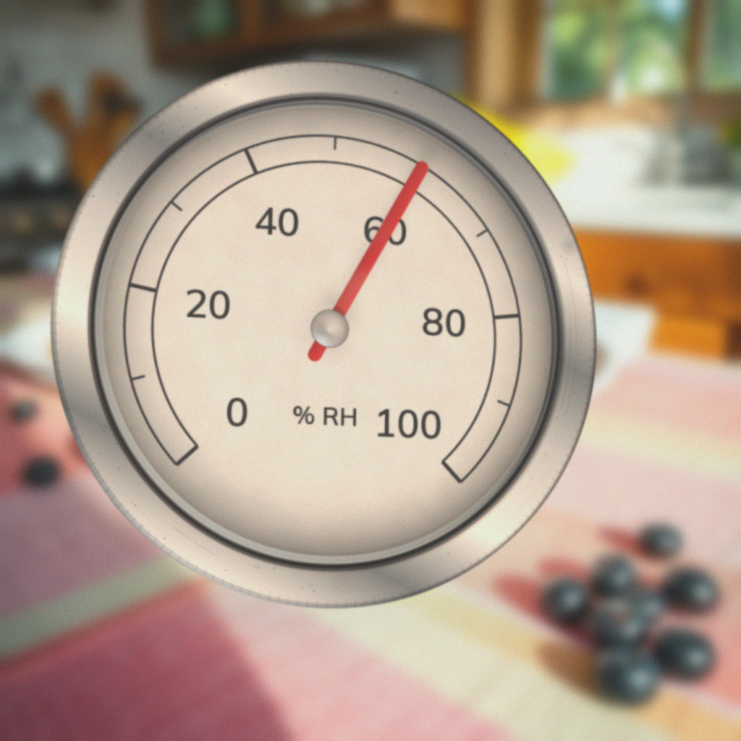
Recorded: 60 %
